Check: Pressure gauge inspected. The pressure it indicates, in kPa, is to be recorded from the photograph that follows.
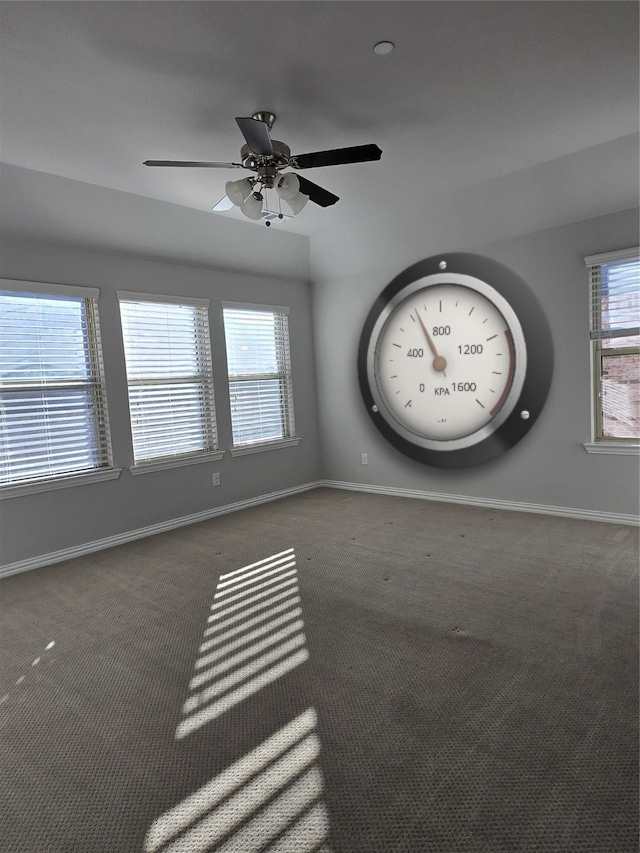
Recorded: 650 kPa
